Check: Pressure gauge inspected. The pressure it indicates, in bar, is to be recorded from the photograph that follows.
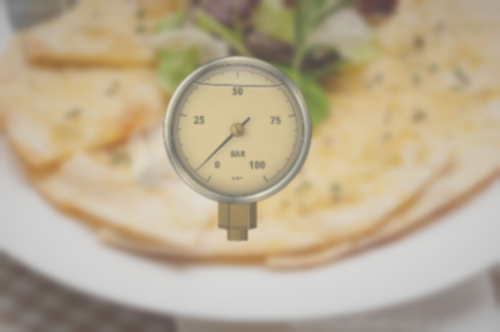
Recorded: 5 bar
